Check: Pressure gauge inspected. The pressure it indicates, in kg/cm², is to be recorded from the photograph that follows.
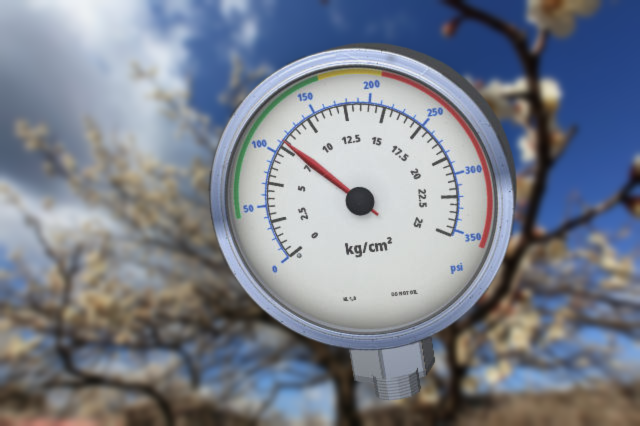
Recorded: 8 kg/cm²
